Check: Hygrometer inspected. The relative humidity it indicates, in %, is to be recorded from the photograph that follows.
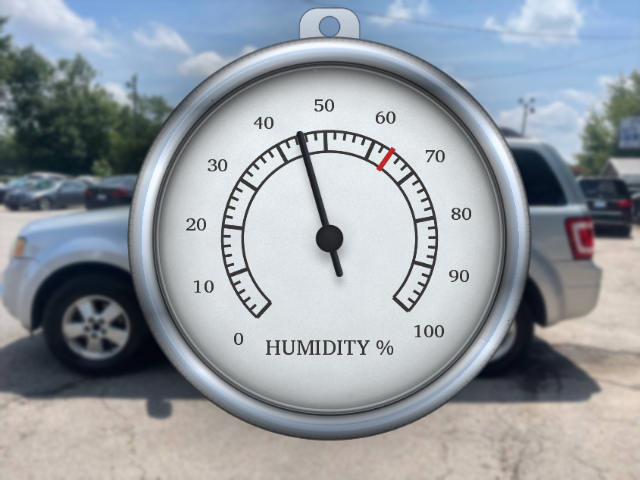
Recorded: 45 %
